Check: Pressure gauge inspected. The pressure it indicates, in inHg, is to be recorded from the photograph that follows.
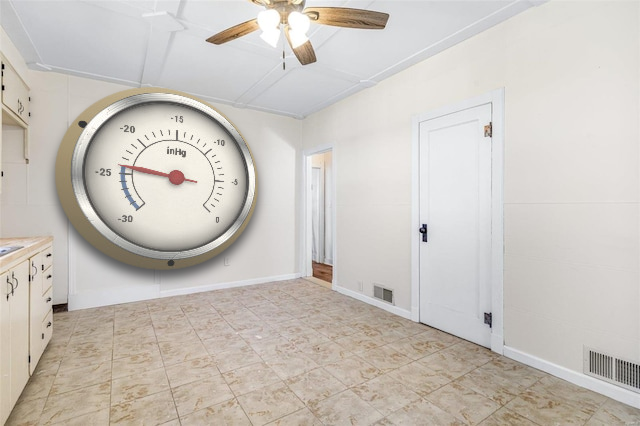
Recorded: -24 inHg
